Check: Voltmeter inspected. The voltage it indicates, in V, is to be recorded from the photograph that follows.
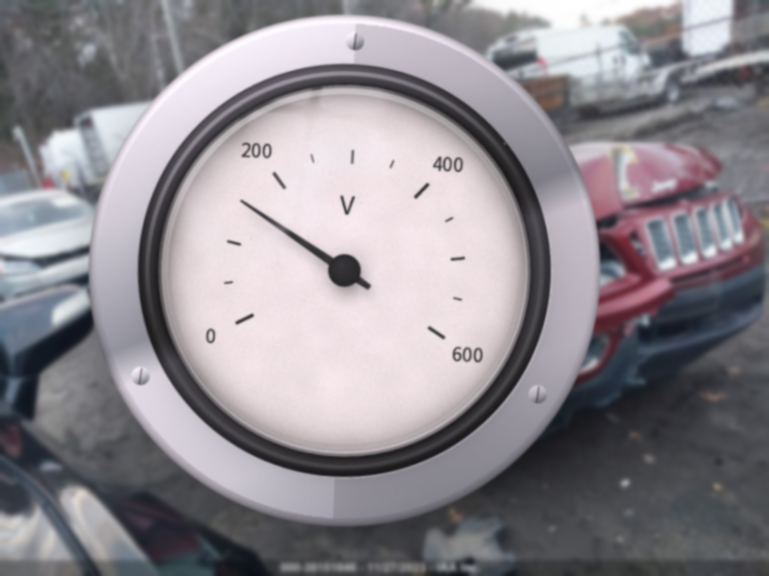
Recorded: 150 V
